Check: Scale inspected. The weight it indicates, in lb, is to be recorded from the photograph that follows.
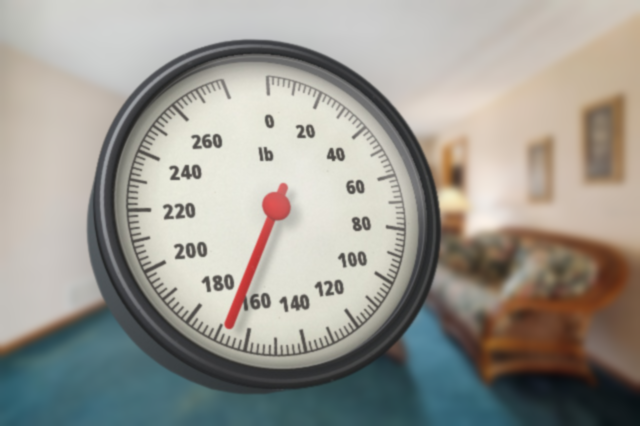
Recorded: 168 lb
